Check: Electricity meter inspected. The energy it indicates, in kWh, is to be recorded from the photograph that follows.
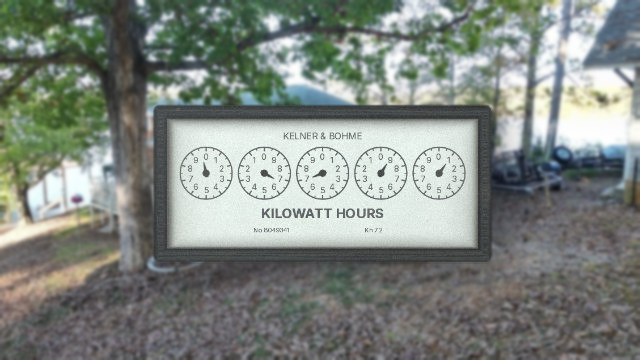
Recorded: 96691 kWh
